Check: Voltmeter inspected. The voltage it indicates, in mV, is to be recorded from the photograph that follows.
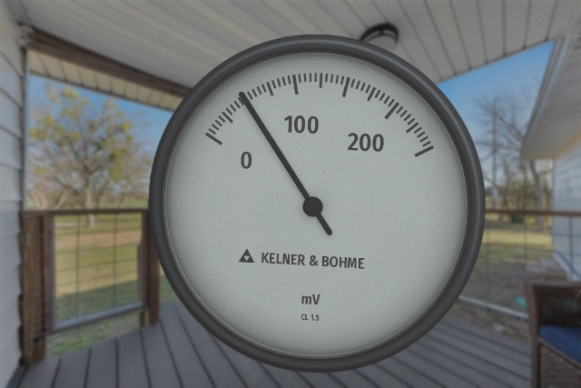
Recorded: 50 mV
